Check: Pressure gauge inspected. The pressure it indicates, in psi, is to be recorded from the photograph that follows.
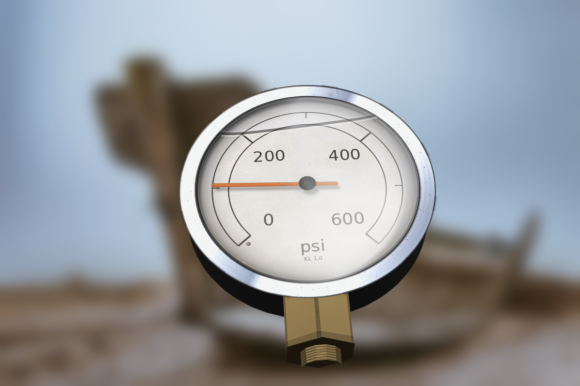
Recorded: 100 psi
